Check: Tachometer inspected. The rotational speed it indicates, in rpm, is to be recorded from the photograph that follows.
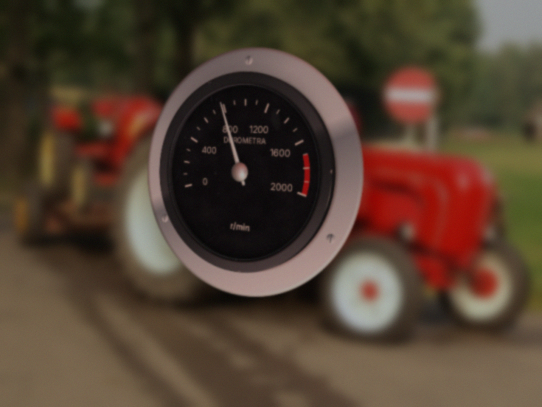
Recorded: 800 rpm
